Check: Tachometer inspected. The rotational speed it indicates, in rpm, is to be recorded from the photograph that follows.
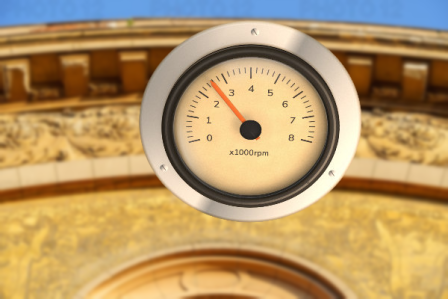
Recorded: 2600 rpm
